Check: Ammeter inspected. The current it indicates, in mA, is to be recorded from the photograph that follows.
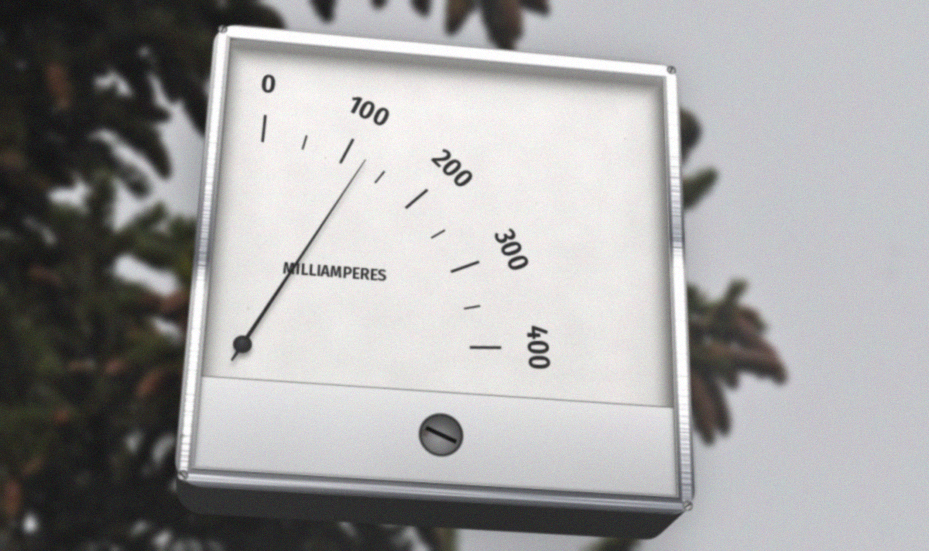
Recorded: 125 mA
